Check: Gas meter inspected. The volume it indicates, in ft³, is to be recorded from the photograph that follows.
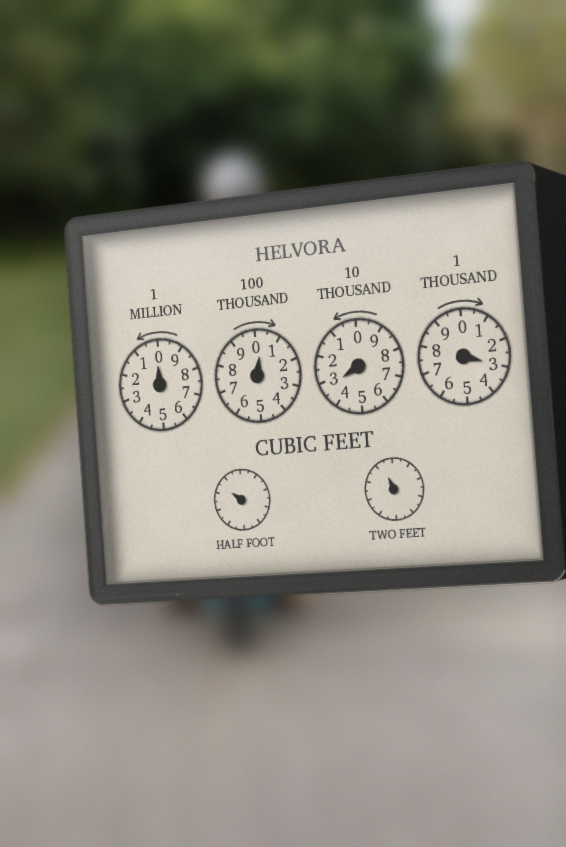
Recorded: 3300 ft³
